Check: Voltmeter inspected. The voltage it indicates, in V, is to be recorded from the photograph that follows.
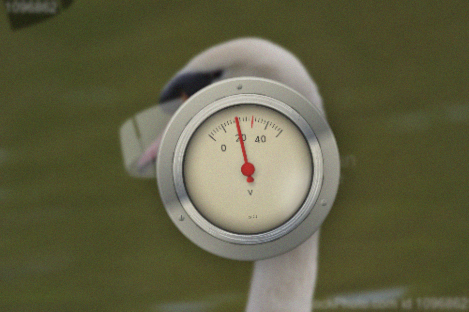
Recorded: 20 V
